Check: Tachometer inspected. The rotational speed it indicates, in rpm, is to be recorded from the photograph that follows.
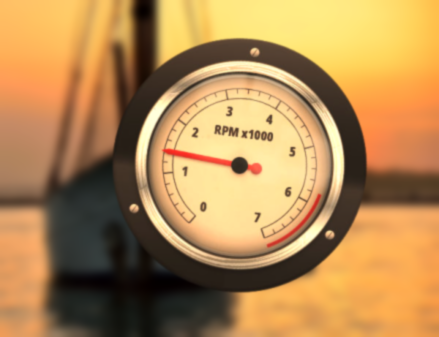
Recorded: 1400 rpm
